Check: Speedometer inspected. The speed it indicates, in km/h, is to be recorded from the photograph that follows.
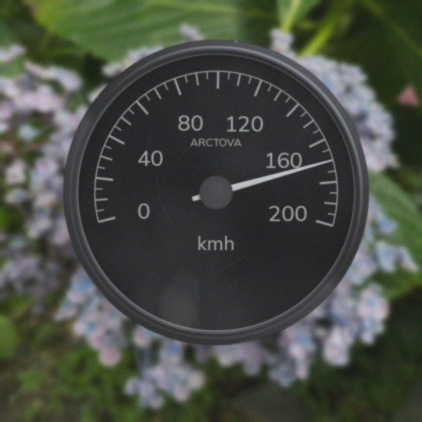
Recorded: 170 km/h
